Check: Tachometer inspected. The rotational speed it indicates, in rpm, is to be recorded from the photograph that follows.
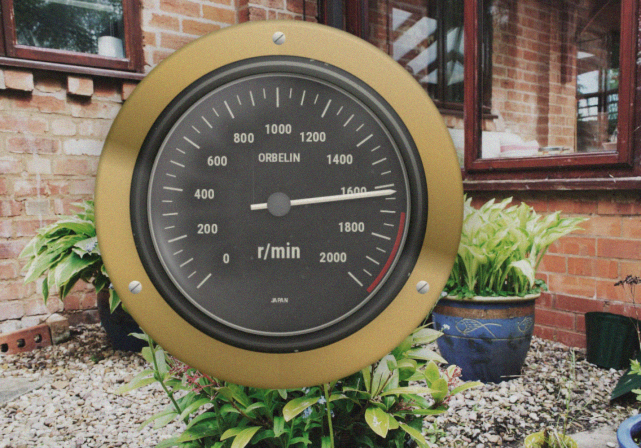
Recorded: 1625 rpm
